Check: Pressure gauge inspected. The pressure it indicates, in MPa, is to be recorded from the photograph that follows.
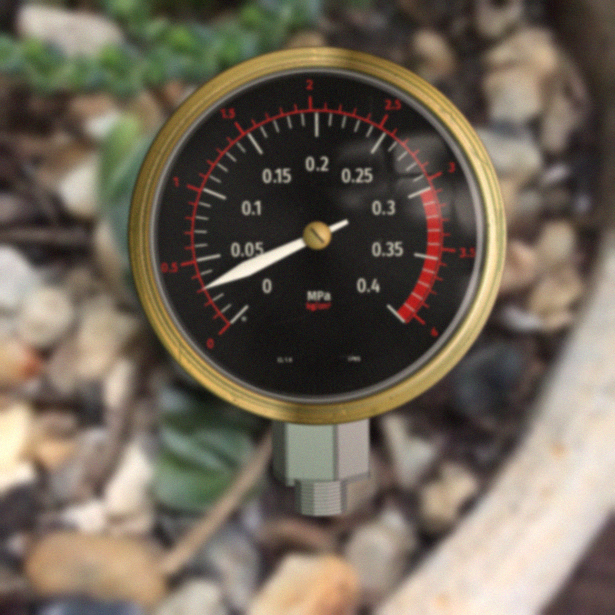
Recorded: 0.03 MPa
